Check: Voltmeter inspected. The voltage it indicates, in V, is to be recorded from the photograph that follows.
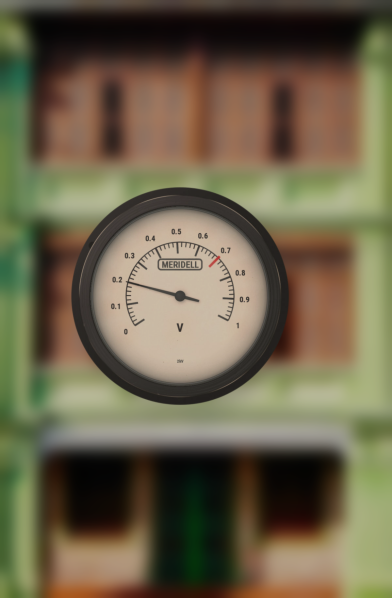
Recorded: 0.2 V
